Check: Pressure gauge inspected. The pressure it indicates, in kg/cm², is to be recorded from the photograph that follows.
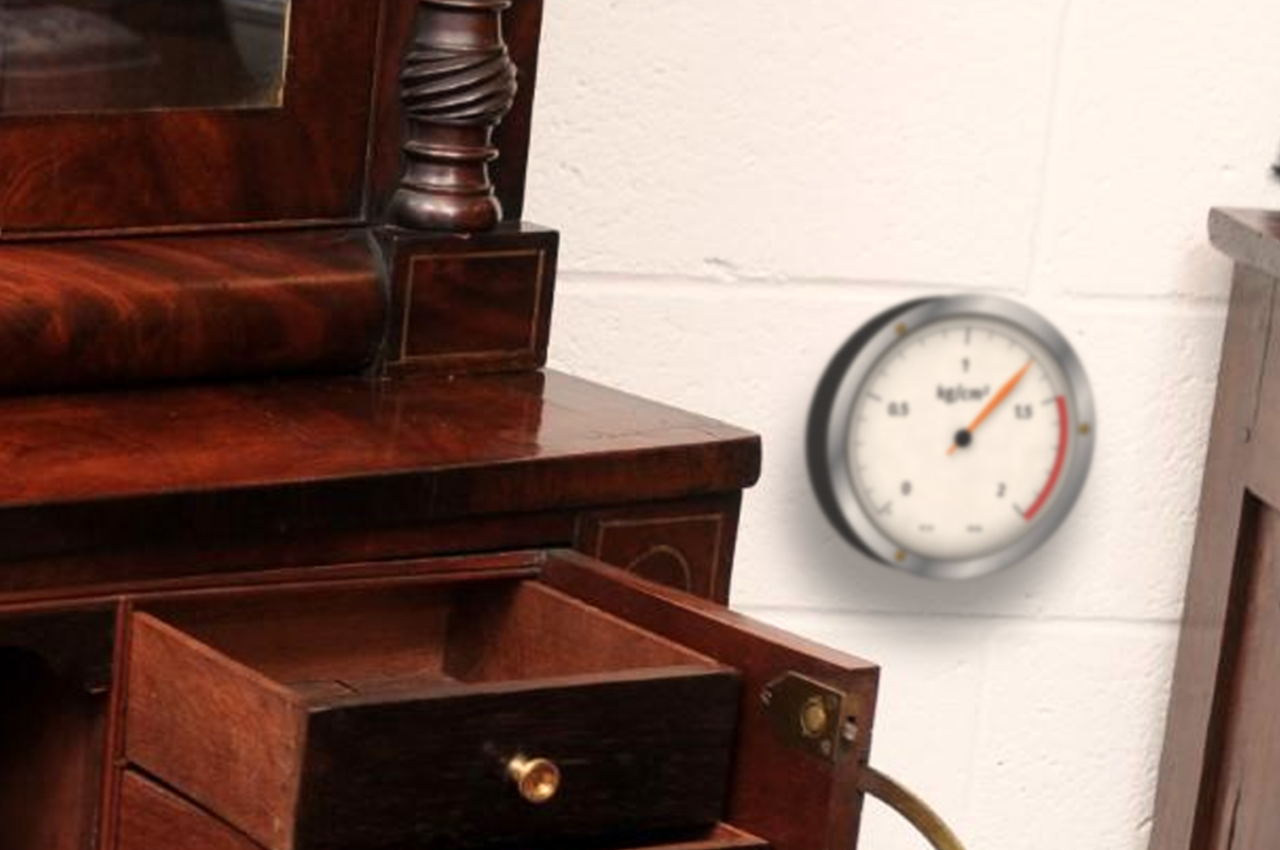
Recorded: 1.3 kg/cm²
